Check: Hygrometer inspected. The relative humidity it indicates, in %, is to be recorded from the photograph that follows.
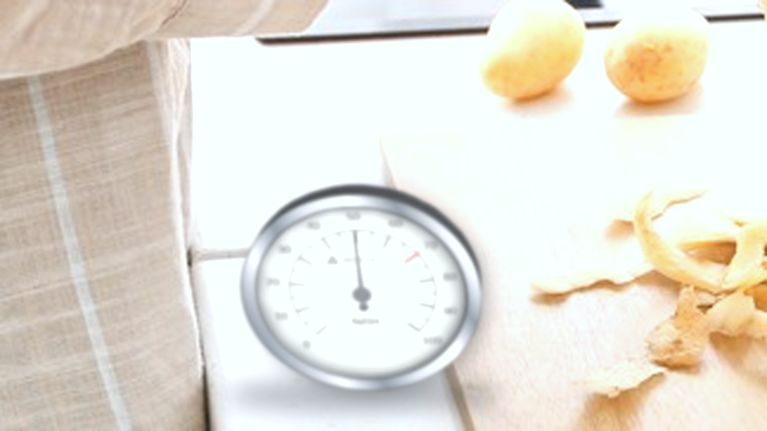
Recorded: 50 %
